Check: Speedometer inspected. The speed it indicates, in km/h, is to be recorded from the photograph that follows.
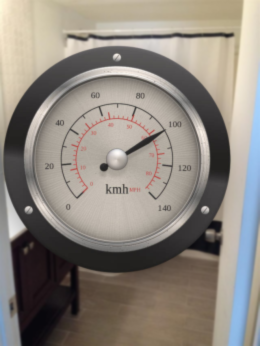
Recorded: 100 km/h
